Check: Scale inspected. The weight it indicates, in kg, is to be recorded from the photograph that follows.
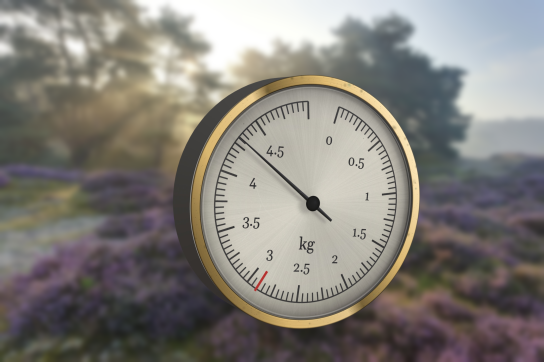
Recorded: 4.3 kg
